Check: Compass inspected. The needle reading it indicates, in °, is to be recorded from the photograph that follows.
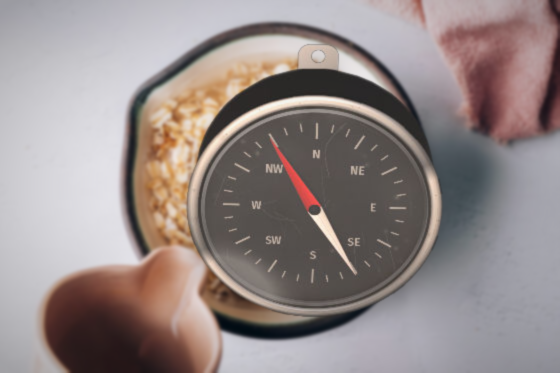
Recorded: 330 °
